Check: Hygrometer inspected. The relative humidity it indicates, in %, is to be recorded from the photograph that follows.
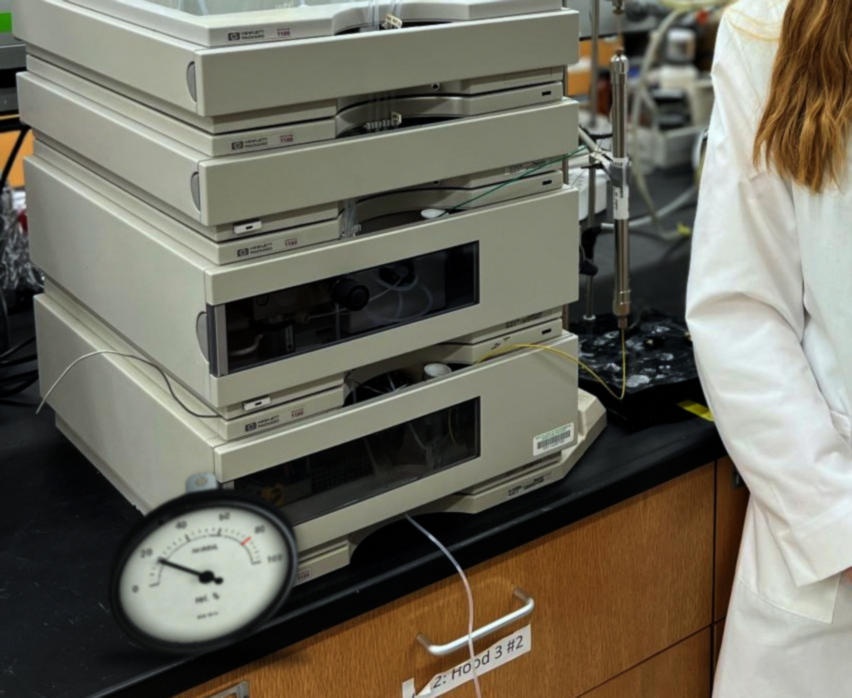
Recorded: 20 %
